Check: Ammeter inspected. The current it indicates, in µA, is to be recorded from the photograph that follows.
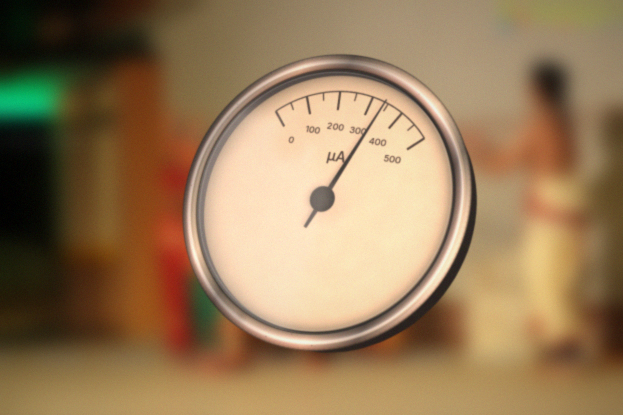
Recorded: 350 µA
